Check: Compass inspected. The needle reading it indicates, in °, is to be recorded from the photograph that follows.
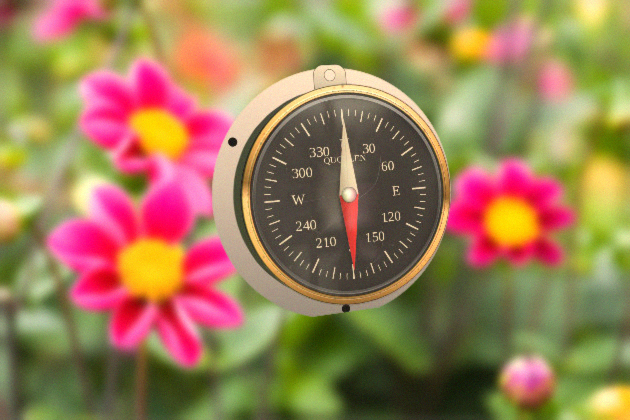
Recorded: 180 °
